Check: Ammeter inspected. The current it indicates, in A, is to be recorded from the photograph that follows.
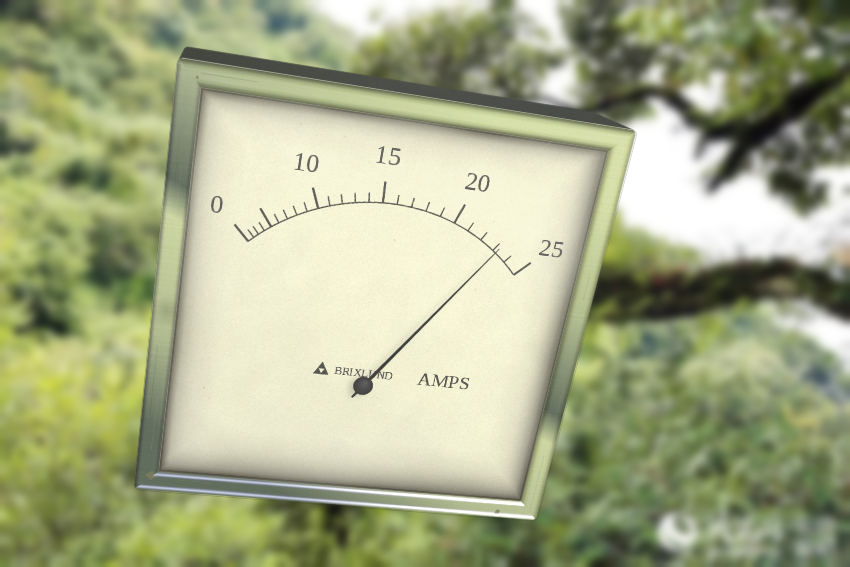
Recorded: 23 A
